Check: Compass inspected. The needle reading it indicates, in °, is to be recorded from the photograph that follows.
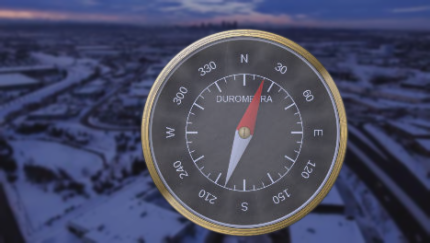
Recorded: 20 °
